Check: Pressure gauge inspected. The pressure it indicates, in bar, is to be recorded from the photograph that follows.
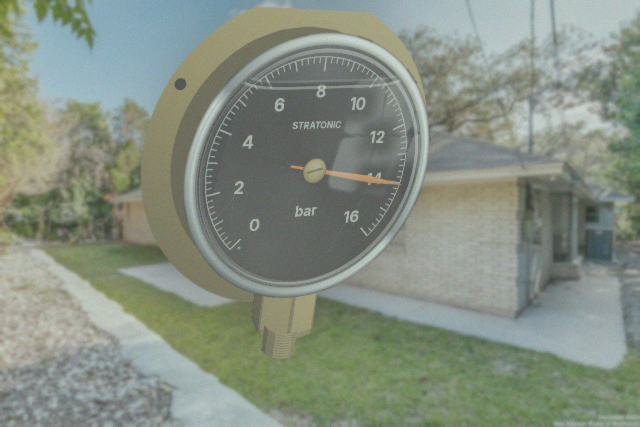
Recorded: 14 bar
